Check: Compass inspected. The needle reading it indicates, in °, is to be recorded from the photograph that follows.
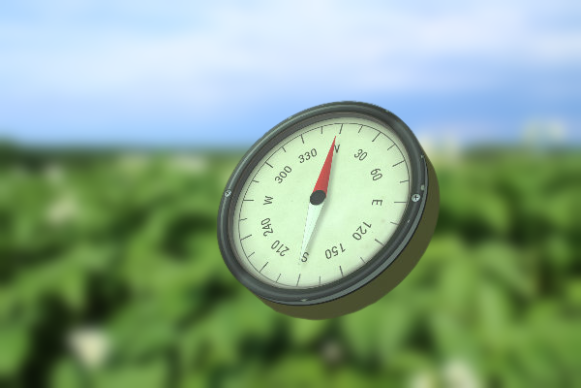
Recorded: 0 °
